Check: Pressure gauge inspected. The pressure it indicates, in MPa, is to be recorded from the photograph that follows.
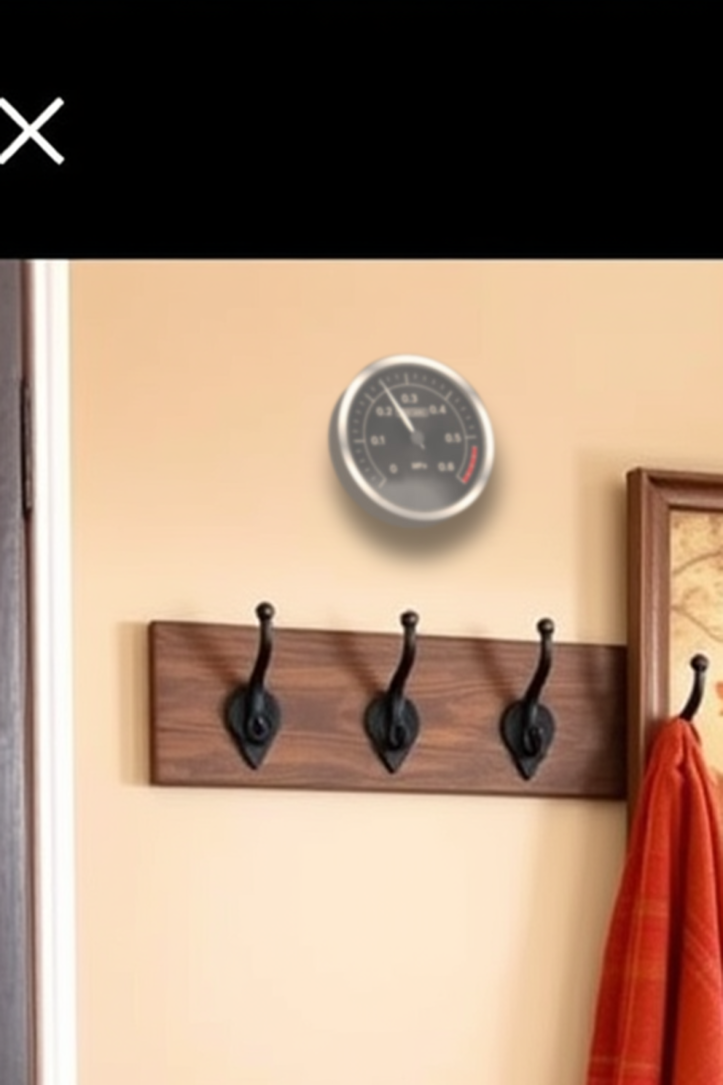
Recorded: 0.24 MPa
